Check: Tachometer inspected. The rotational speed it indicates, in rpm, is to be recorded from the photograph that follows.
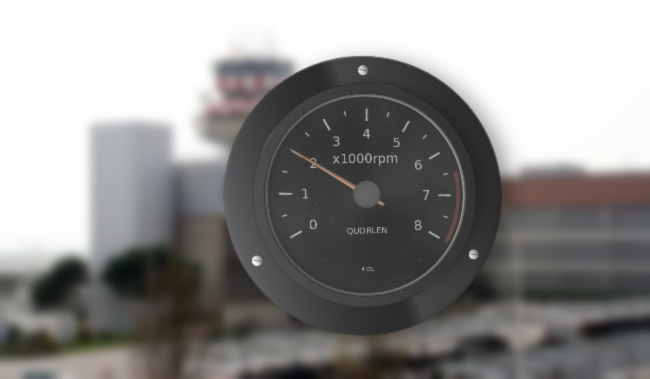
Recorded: 2000 rpm
